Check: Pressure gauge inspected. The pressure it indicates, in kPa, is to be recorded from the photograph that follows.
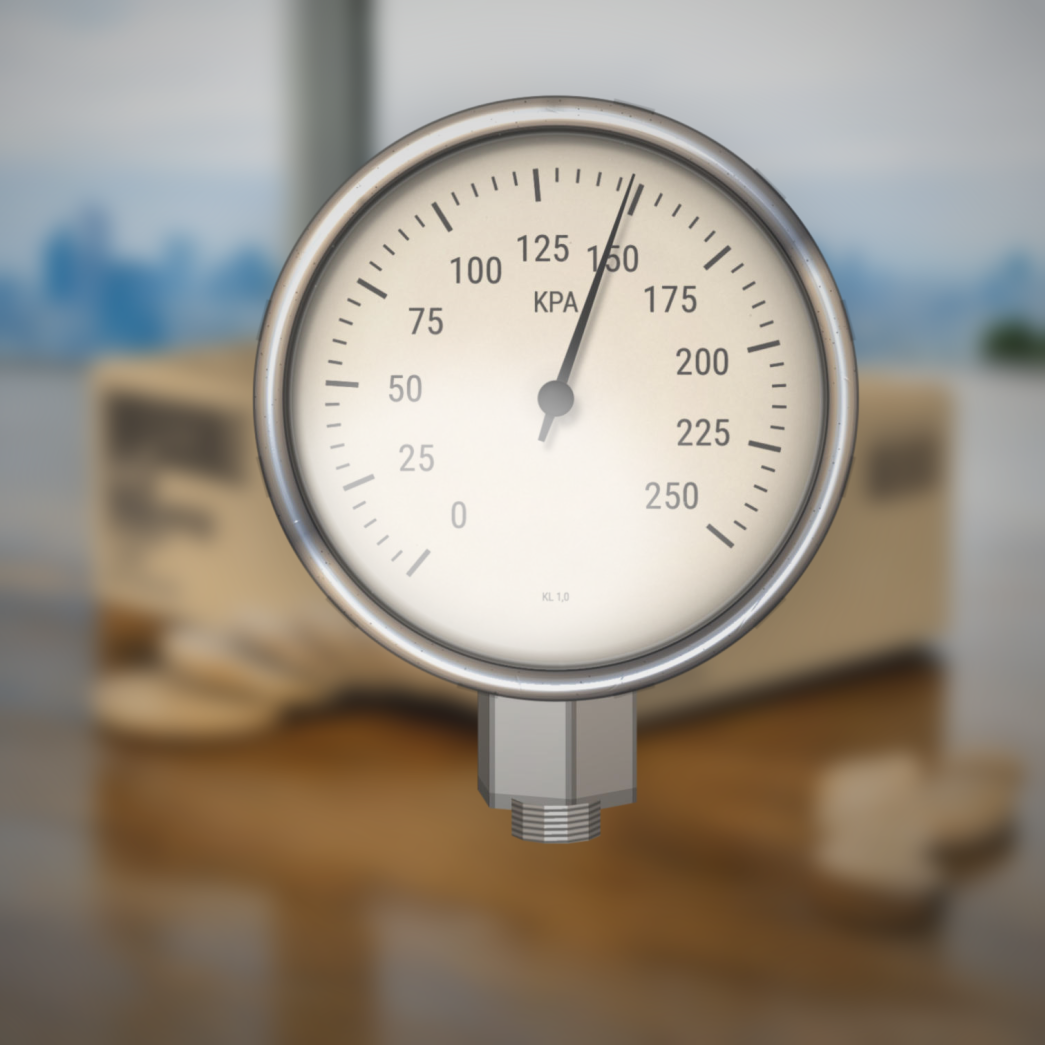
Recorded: 147.5 kPa
